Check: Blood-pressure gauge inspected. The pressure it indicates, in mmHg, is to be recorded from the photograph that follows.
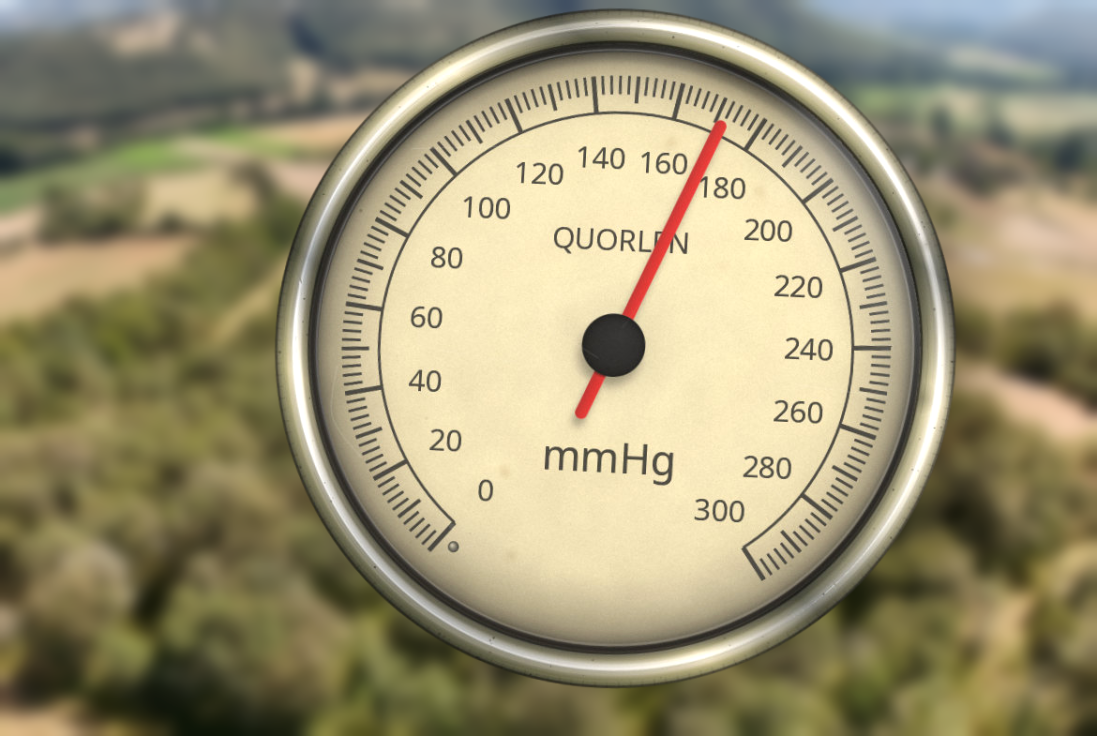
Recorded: 172 mmHg
